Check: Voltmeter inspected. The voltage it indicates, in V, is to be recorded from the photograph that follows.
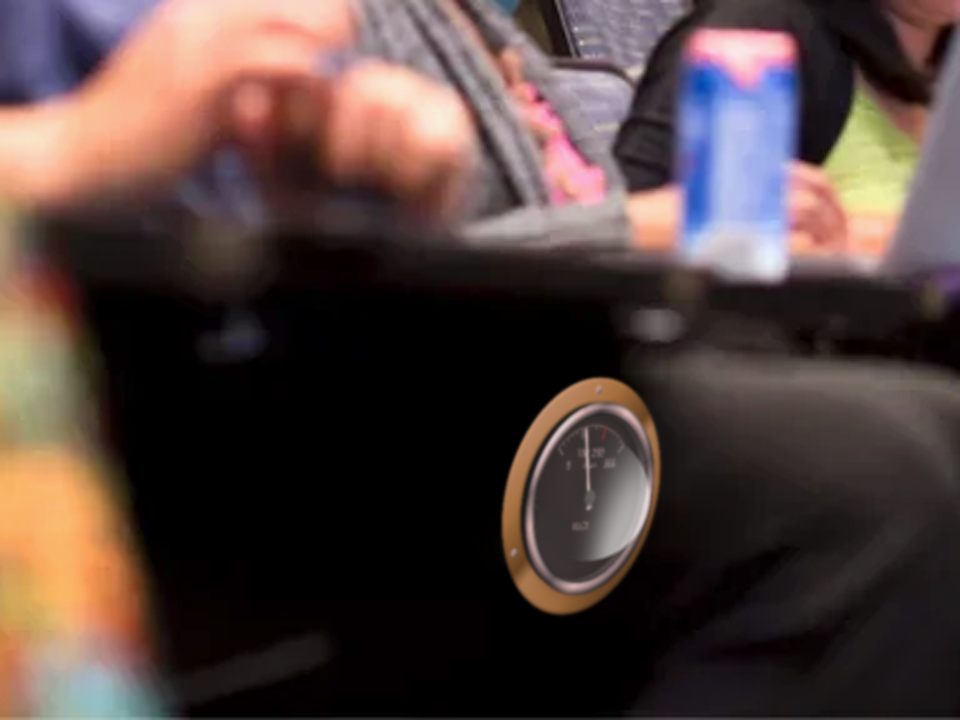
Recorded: 100 V
